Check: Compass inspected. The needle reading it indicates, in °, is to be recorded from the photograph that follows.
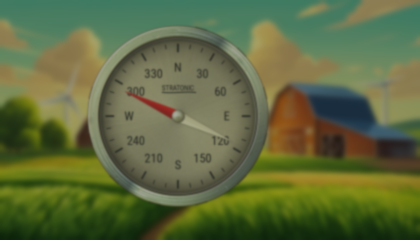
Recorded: 295 °
